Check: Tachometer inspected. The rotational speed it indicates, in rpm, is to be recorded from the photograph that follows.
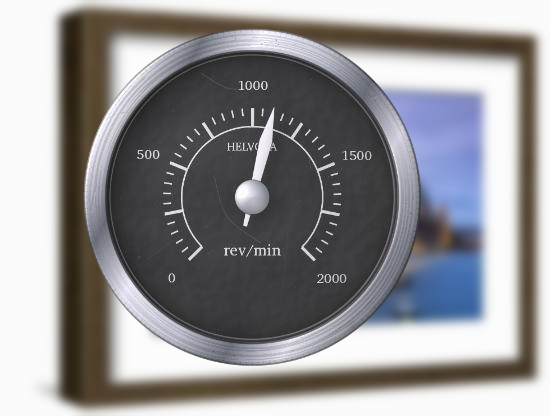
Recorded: 1100 rpm
